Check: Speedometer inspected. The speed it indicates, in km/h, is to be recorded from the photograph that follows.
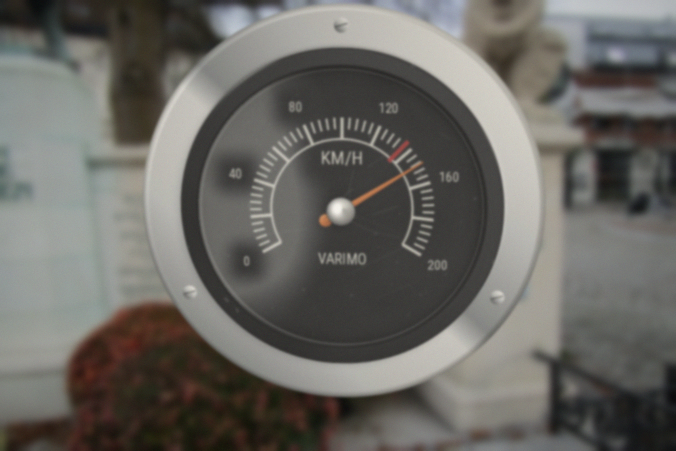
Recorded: 148 km/h
